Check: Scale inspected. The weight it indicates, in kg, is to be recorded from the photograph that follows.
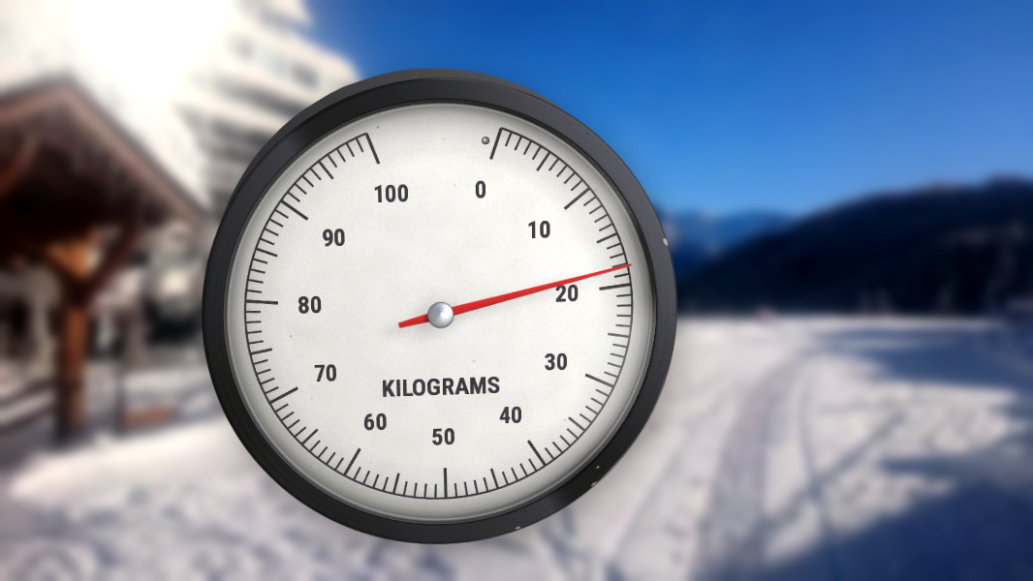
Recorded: 18 kg
